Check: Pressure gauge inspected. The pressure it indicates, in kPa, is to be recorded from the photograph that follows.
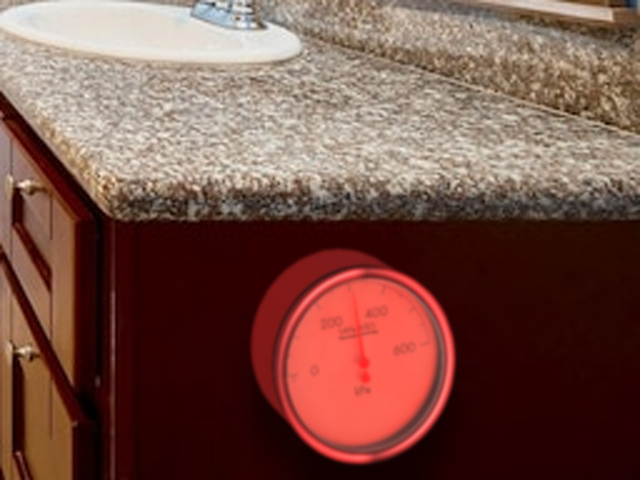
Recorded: 300 kPa
